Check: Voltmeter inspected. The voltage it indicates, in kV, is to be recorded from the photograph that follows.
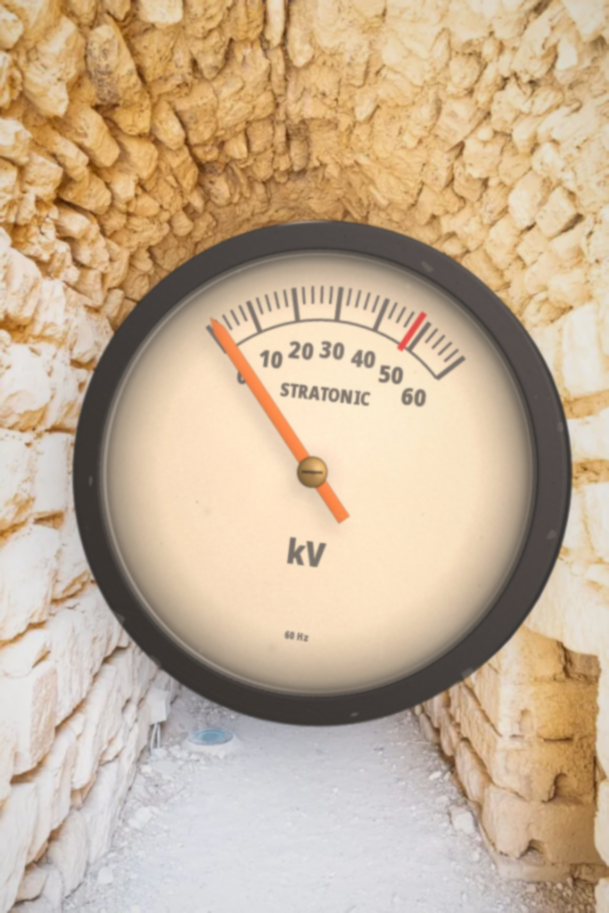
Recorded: 2 kV
